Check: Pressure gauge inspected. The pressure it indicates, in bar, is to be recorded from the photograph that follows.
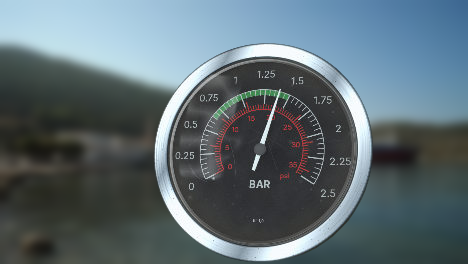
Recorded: 1.4 bar
